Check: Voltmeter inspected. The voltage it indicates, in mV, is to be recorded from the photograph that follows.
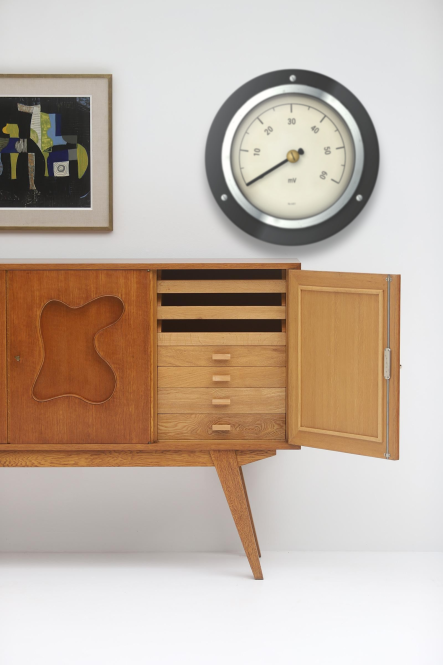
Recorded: 0 mV
